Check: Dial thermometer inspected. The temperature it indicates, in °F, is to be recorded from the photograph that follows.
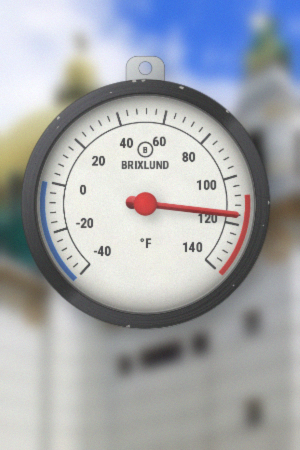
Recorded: 116 °F
